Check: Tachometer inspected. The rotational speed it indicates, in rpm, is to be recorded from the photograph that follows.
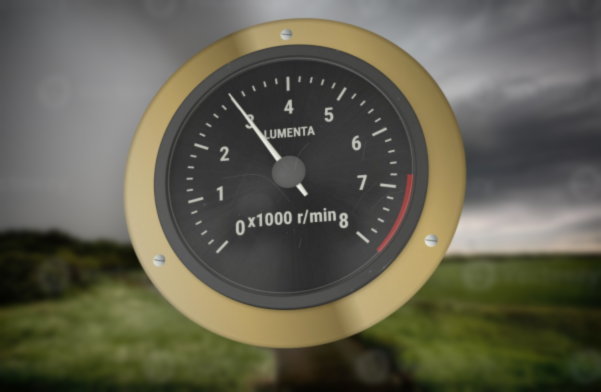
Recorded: 3000 rpm
